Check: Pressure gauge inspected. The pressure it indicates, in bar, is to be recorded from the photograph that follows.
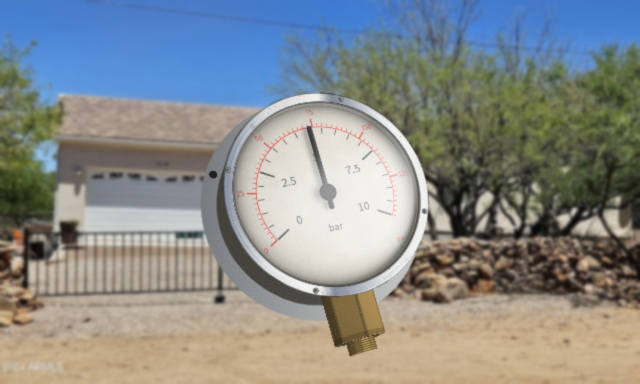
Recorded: 5 bar
